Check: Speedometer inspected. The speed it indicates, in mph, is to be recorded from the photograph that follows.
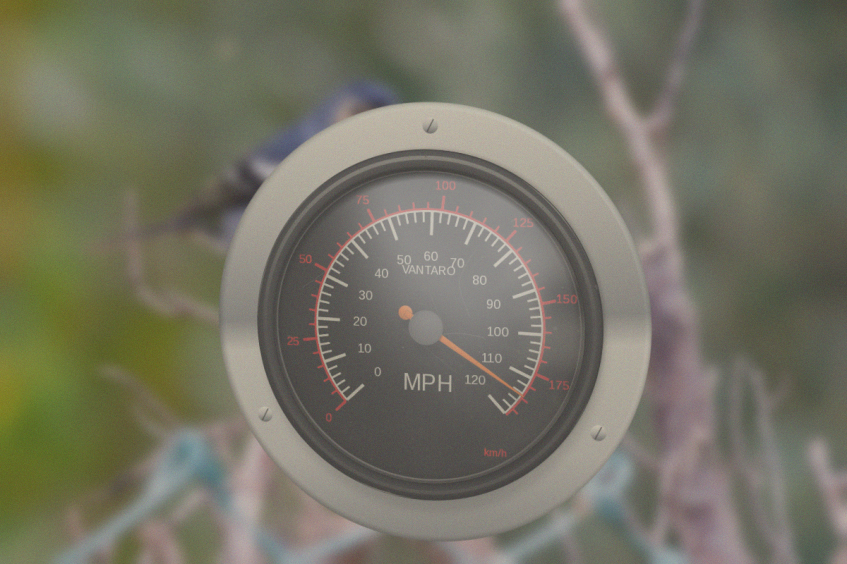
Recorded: 114 mph
